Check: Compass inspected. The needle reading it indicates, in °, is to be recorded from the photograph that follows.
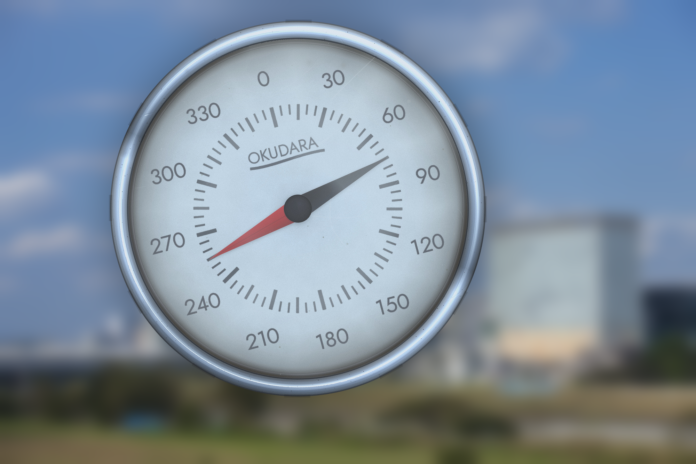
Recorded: 255 °
